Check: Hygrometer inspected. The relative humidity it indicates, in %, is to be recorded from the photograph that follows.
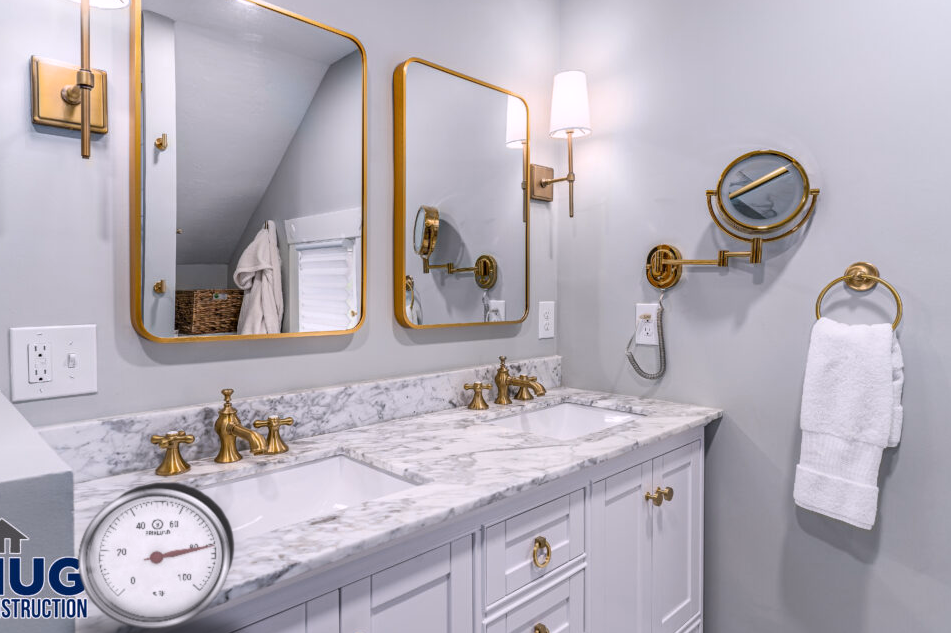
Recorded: 80 %
